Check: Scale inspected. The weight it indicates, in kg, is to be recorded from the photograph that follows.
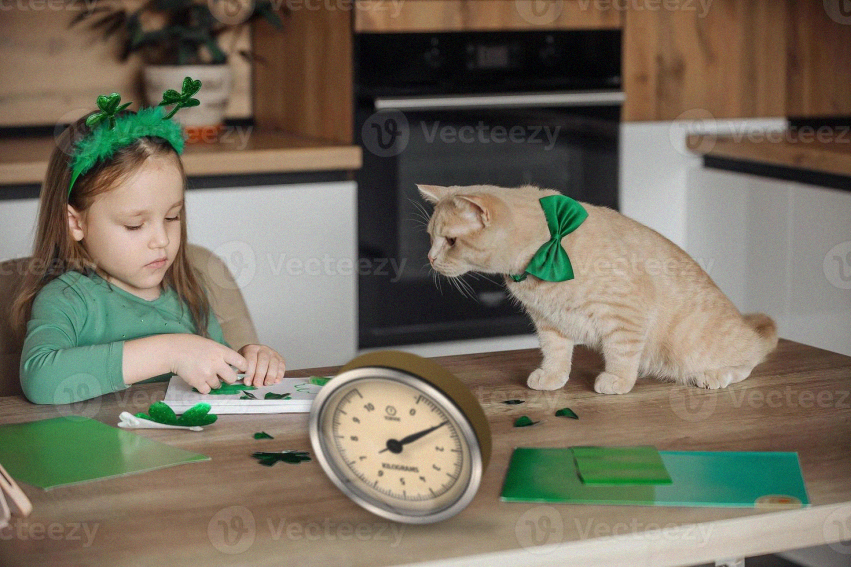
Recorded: 1 kg
